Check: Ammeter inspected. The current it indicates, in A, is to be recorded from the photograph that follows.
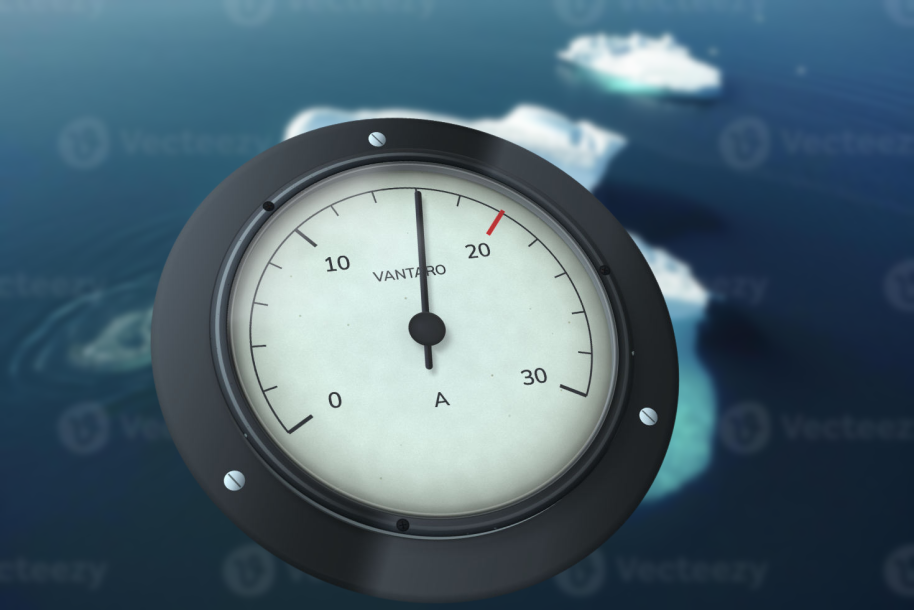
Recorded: 16 A
